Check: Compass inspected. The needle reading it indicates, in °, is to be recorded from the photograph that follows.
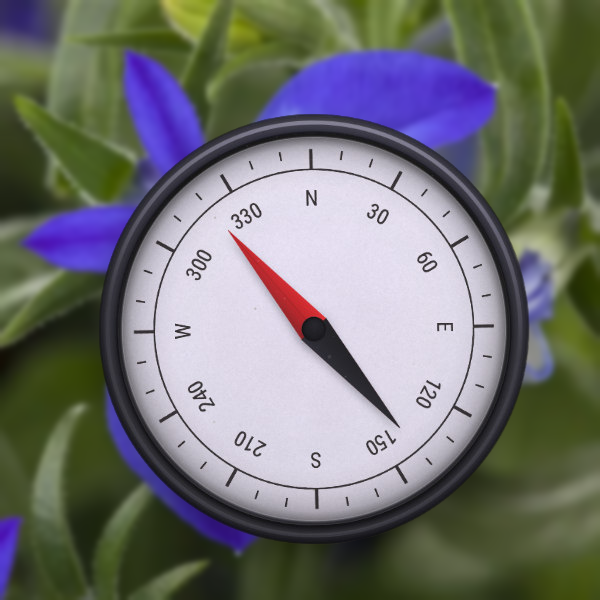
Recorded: 320 °
